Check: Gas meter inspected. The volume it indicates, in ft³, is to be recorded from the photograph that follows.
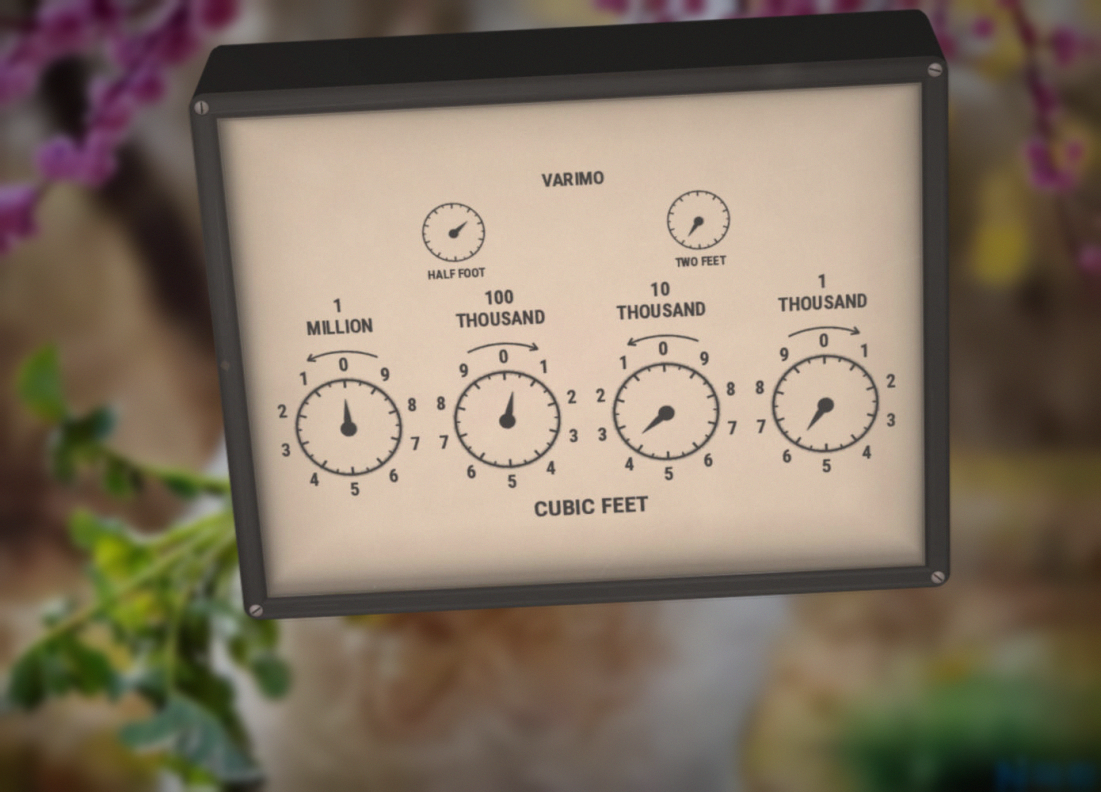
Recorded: 3600 ft³
